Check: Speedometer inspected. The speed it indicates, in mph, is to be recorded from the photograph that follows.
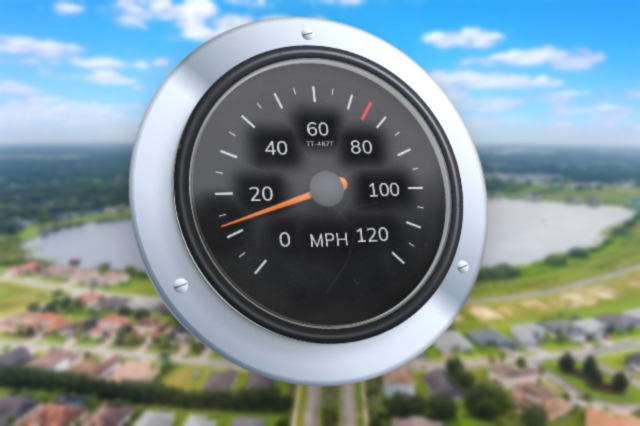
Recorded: 12.5 mph
